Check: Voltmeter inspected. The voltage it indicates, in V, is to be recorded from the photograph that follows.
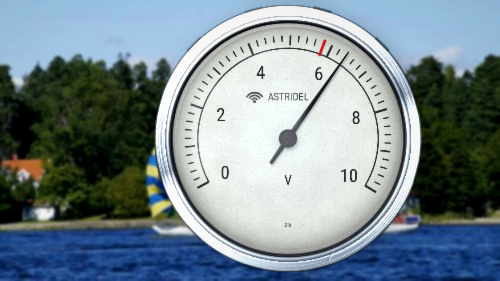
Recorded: 6.4 V
